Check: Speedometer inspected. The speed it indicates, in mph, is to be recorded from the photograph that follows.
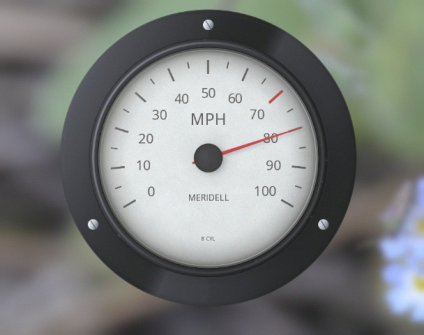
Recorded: 80 mph
